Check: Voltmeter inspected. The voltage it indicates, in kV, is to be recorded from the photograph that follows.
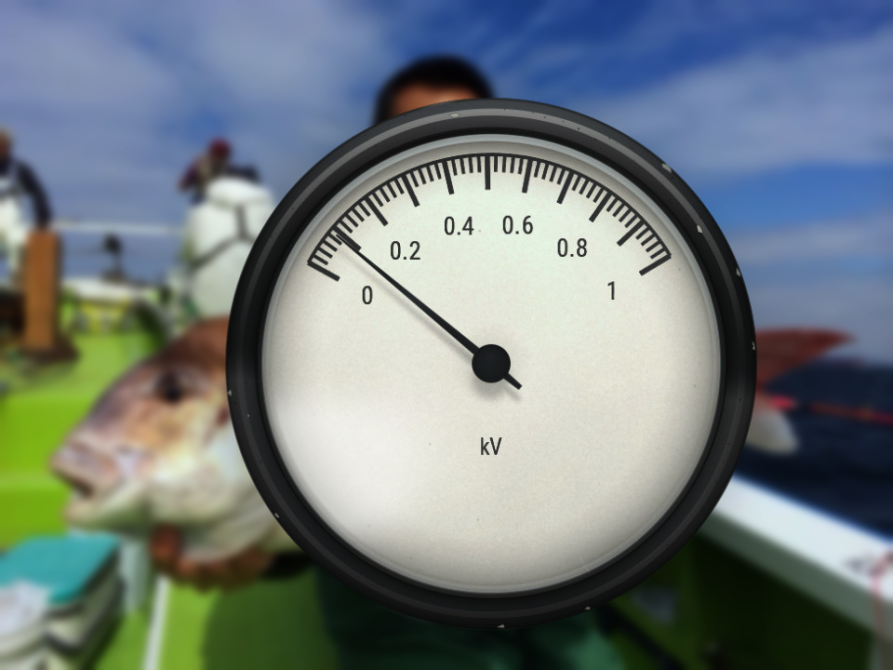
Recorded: 0.09 kV
